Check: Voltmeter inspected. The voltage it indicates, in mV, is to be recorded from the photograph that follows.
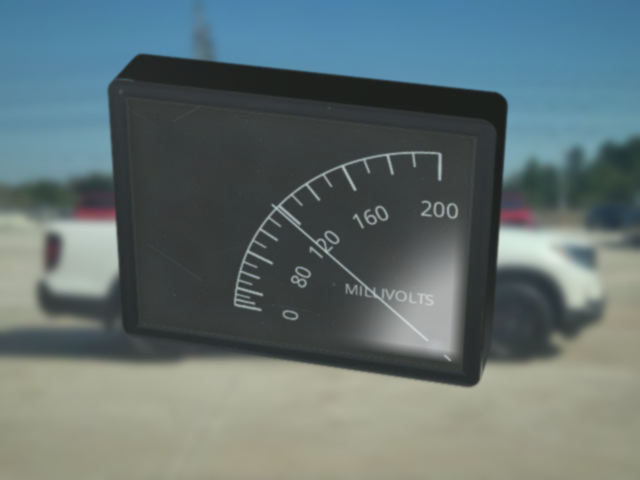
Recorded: 120 mV
